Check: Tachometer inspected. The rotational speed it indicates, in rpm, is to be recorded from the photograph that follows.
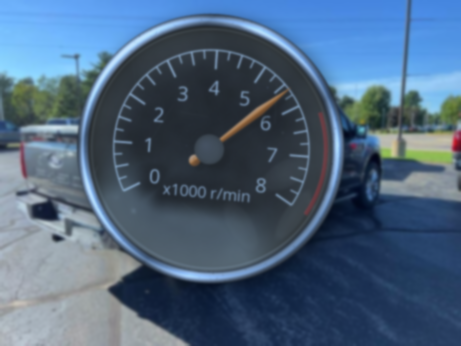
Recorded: 5625 rpm
